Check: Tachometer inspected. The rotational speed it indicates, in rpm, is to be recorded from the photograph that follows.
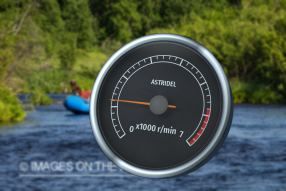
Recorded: 1200 rpm
